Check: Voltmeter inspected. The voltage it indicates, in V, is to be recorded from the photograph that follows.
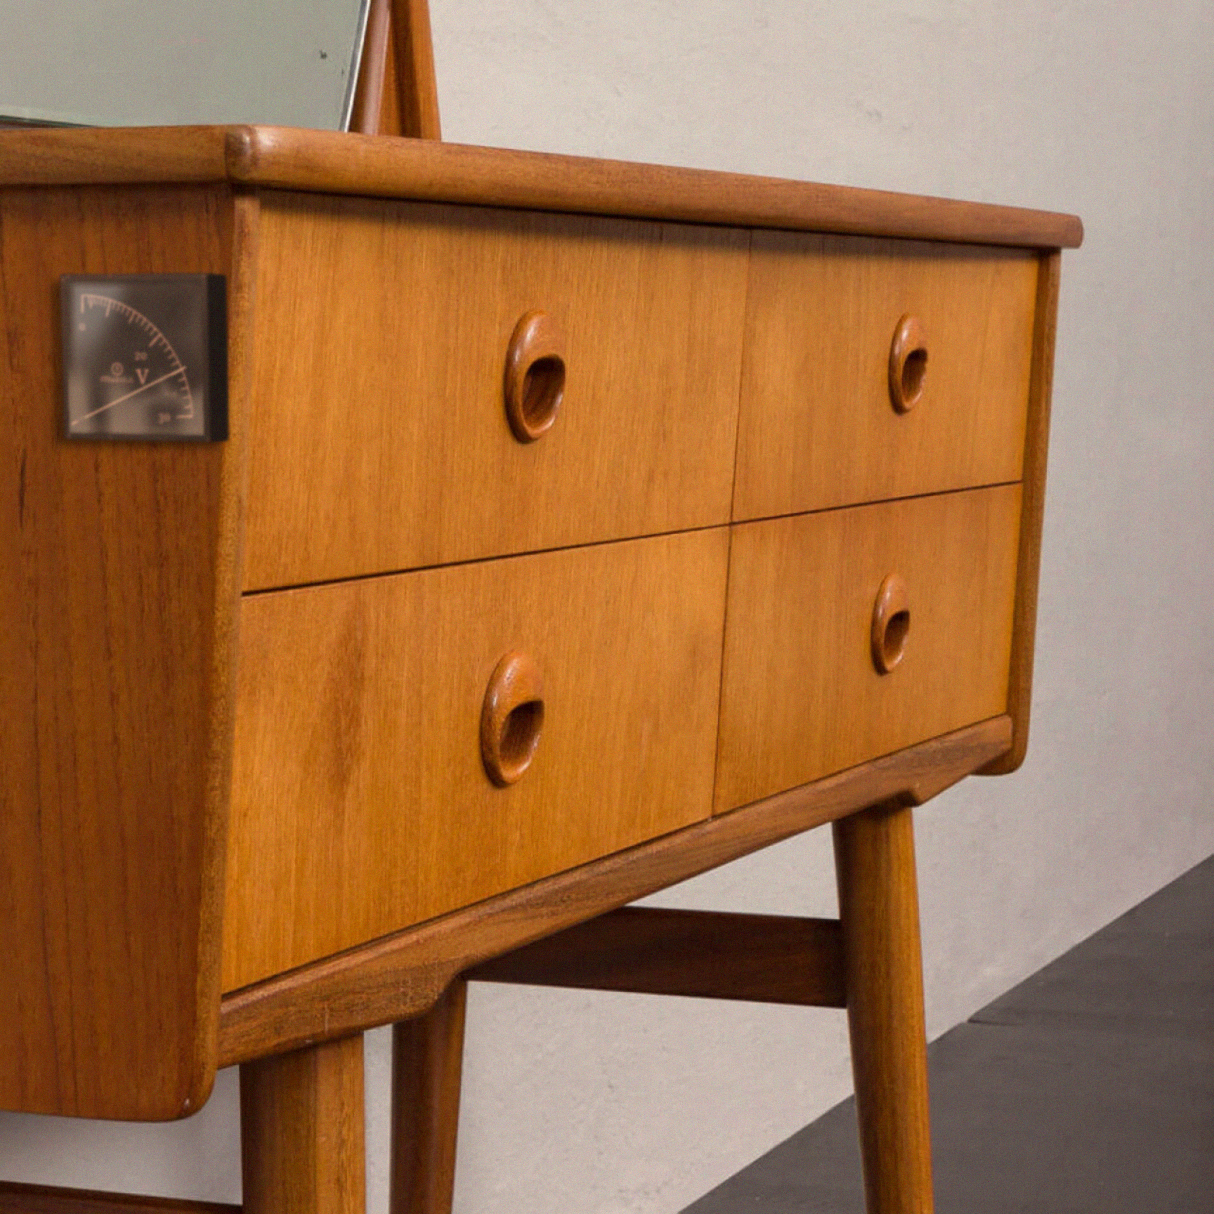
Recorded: 25 V
